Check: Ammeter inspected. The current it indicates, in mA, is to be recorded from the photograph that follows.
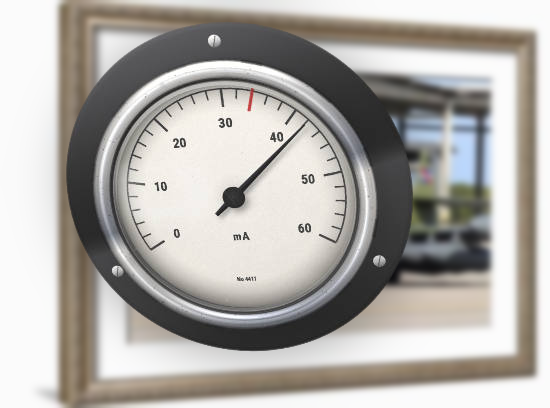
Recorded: 42 mA
